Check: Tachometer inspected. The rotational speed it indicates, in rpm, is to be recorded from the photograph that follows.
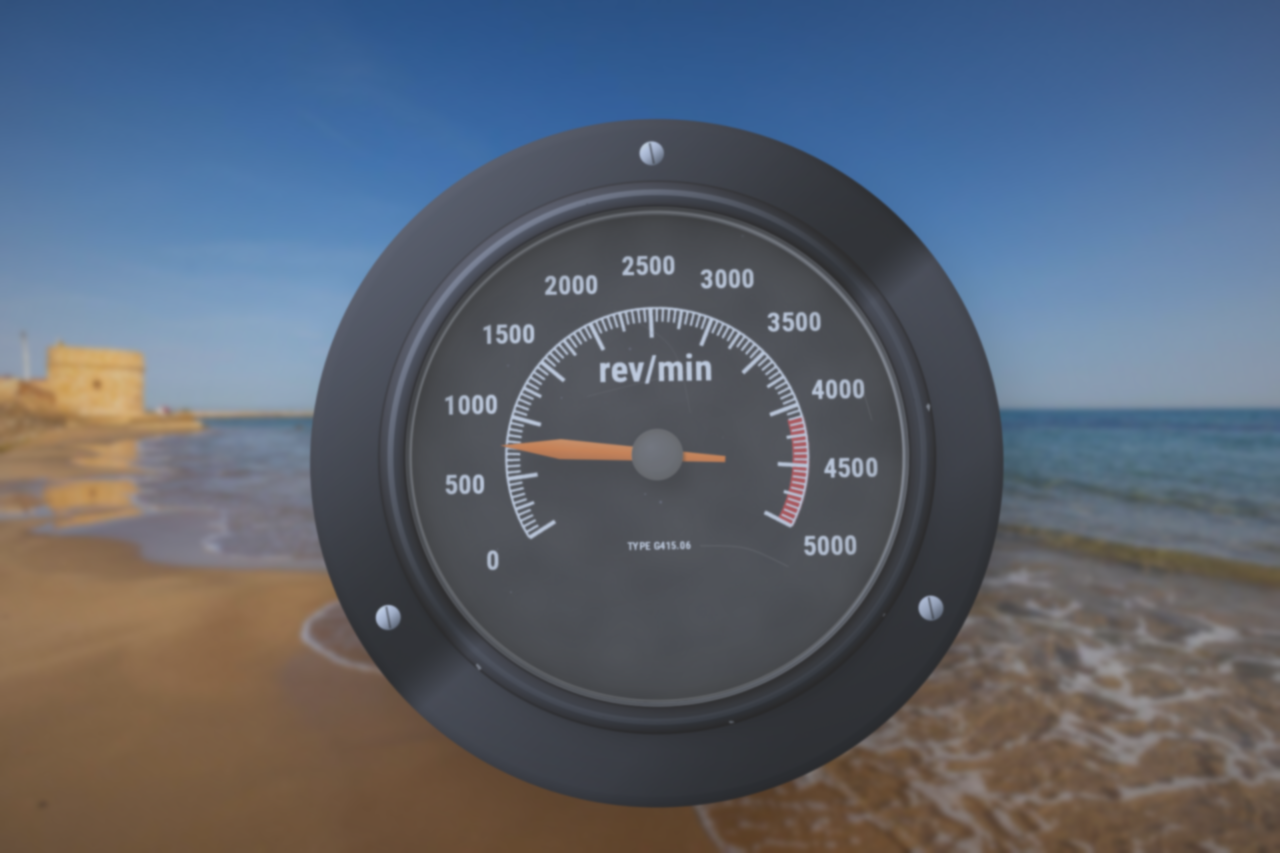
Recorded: 750 rpm
